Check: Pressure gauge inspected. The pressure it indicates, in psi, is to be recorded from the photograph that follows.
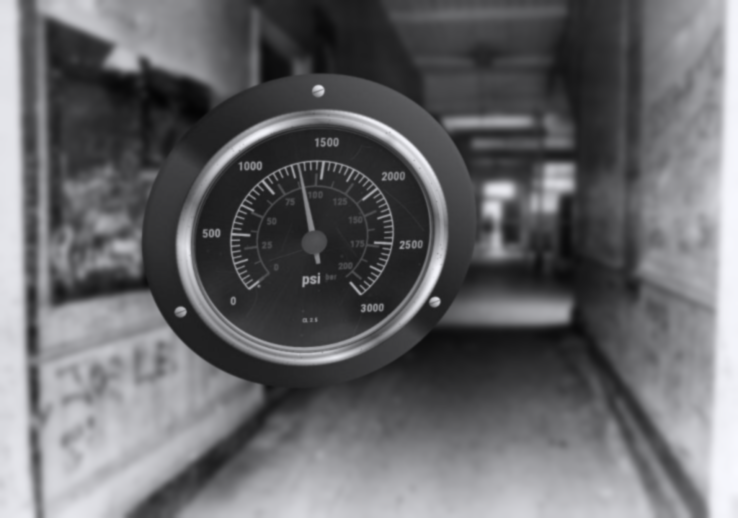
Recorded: 1300 psi
